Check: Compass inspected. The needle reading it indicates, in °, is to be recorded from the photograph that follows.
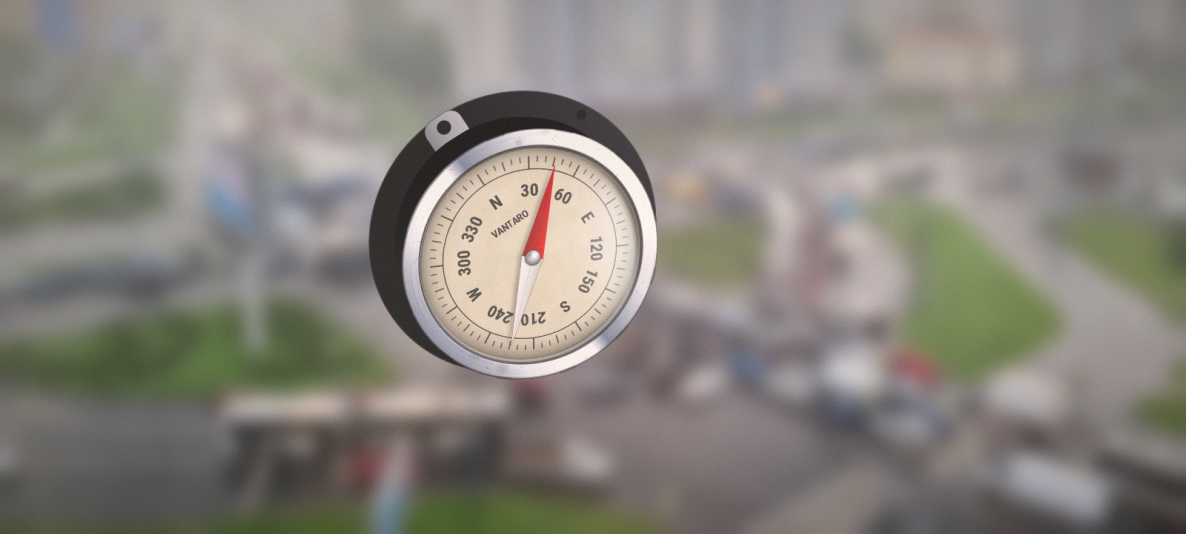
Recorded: 45 °
